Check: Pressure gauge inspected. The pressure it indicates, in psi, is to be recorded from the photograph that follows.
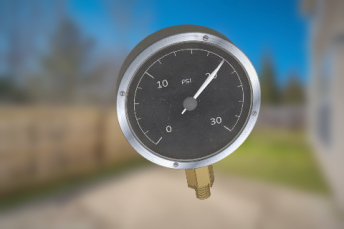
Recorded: 20 psi
